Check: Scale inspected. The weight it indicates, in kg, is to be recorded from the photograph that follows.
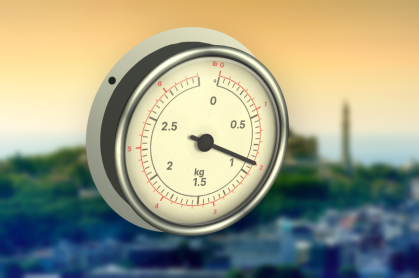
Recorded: 0.9 kg
